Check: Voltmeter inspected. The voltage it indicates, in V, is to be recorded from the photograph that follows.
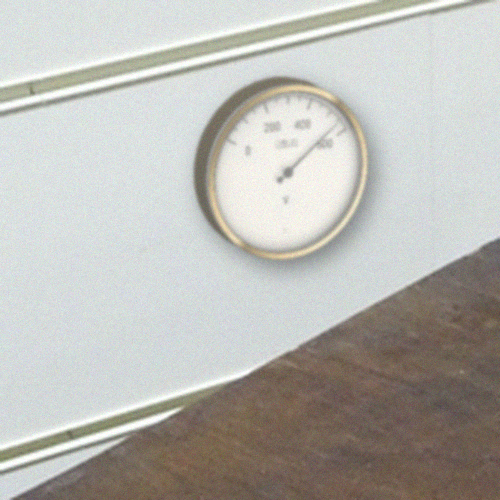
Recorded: 550 V
